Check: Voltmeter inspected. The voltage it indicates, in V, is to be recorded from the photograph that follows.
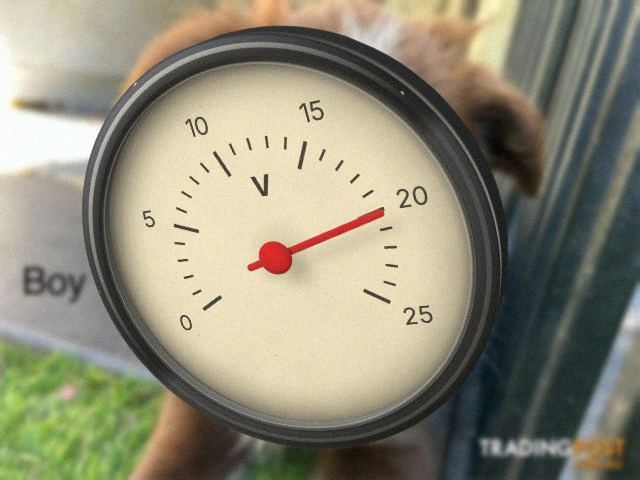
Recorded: 20 V
